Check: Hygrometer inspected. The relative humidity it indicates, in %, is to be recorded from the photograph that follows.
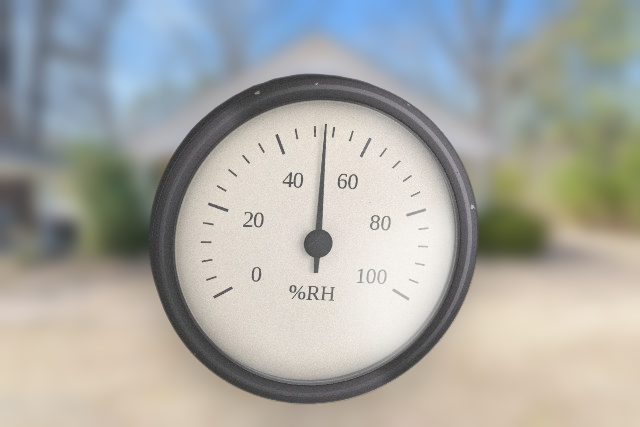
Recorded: 50 %
